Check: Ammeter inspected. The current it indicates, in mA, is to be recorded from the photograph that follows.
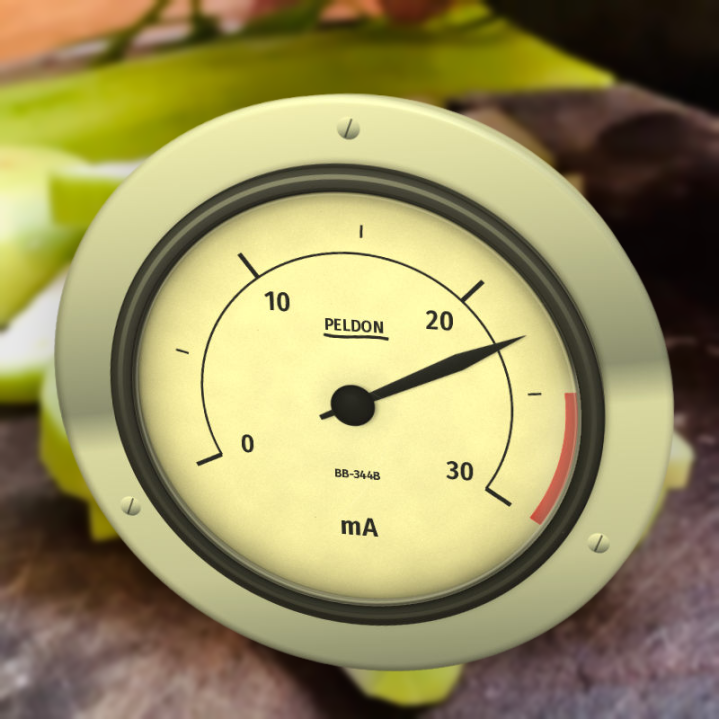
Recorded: 22.5 mA
